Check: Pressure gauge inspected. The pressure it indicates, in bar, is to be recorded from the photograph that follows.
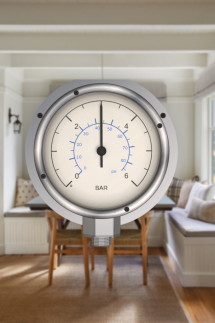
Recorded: 3 bar
